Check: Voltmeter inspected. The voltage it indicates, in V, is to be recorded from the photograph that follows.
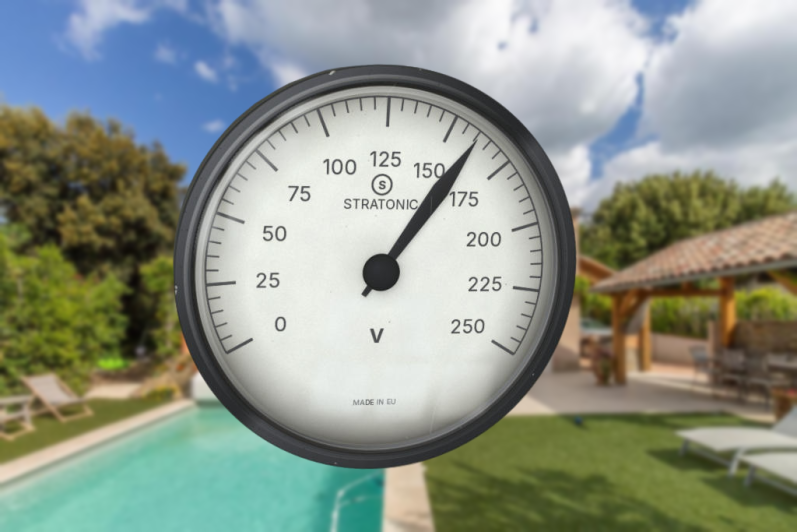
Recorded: 160 V
